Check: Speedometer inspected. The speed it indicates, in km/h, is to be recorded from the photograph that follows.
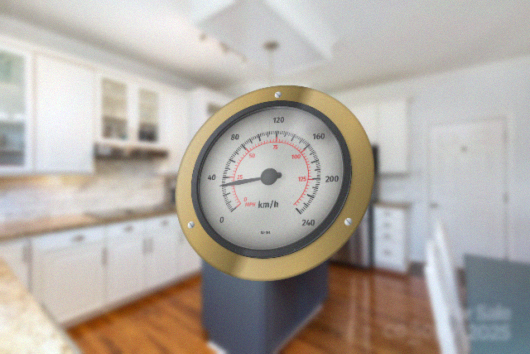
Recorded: 30 km/h
